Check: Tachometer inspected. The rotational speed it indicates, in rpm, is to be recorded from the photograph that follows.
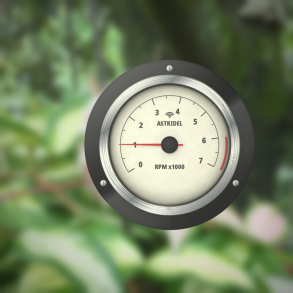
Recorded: 1000 rpm
